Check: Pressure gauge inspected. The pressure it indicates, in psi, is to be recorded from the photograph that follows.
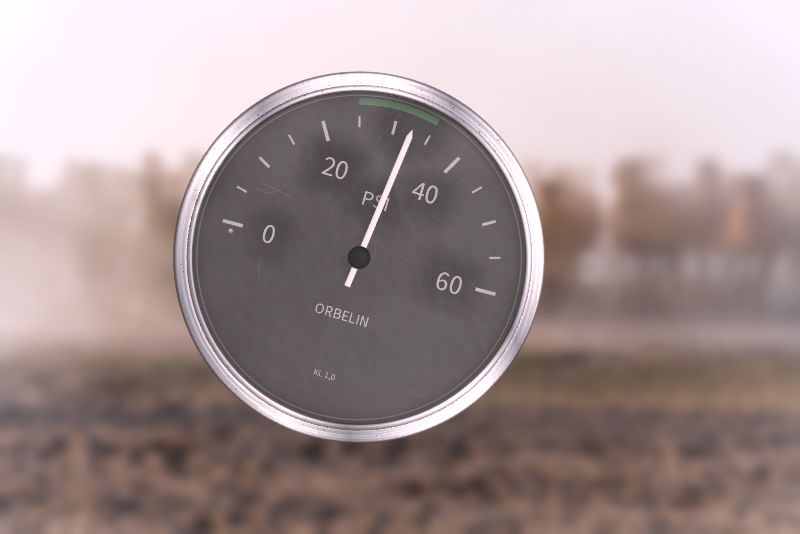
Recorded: 32.5 psi
